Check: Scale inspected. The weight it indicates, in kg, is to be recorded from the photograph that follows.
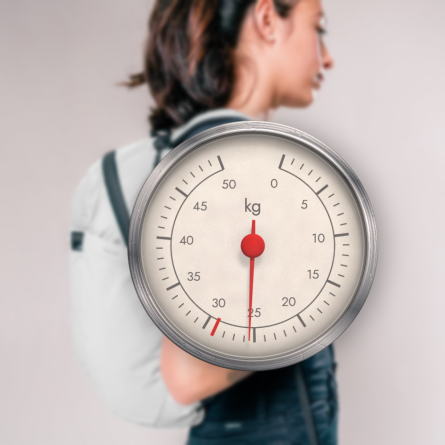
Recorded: 25.5 kg
